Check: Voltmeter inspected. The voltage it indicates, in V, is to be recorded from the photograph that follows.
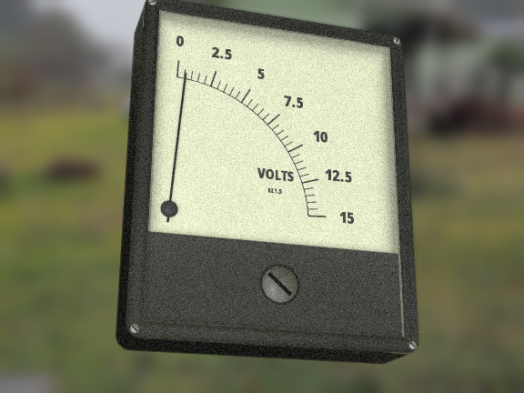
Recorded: 0.5 V
